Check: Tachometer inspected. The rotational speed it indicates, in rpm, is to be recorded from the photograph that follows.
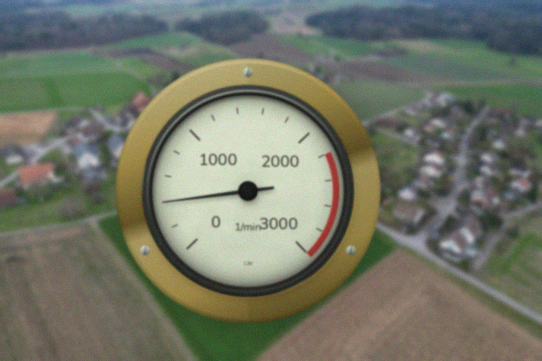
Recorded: 400 rpm
